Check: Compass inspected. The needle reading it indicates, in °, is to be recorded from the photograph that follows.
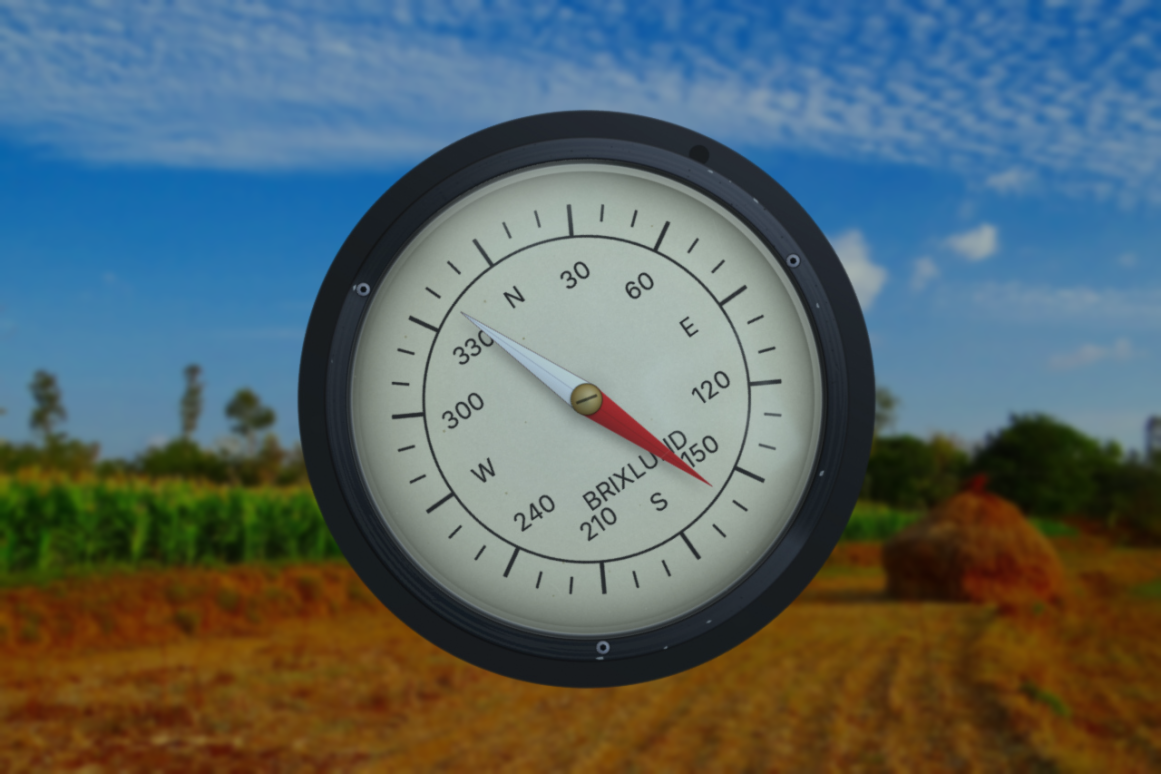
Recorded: 160 °
